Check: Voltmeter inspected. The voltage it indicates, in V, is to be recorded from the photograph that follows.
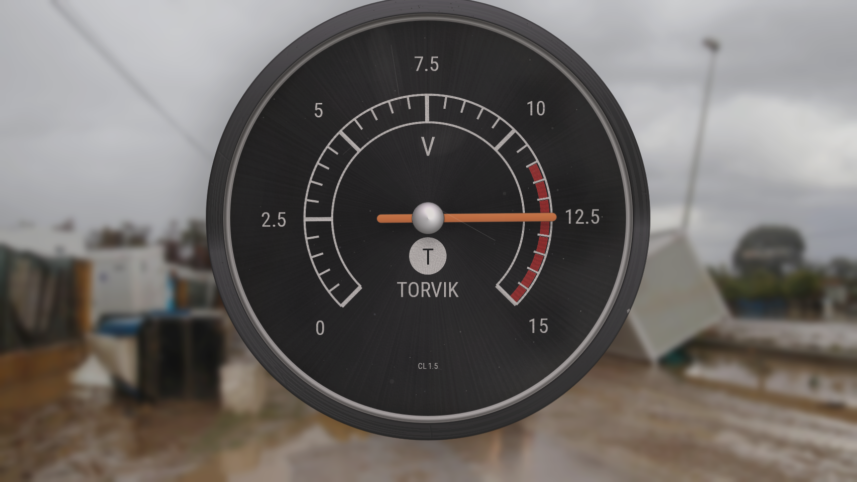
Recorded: 12.5 V
